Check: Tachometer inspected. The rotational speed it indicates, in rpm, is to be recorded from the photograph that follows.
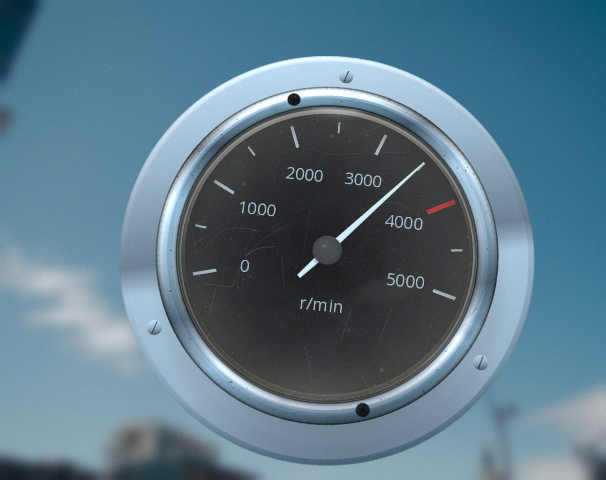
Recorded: 3500 rpm
